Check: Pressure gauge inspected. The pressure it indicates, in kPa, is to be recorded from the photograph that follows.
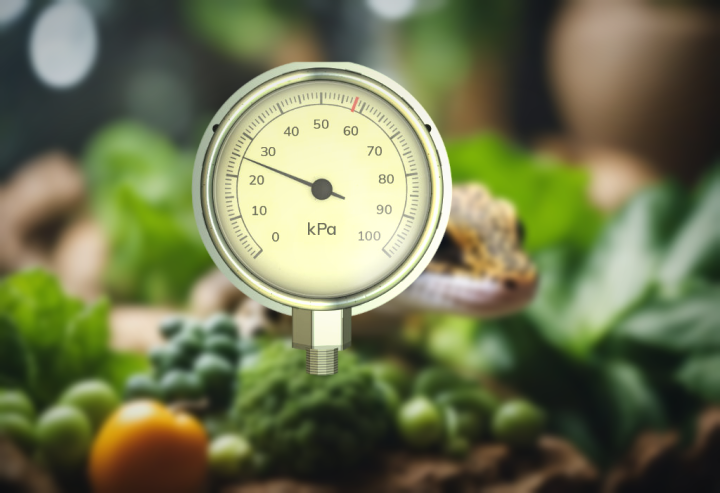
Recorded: 25 kPa
